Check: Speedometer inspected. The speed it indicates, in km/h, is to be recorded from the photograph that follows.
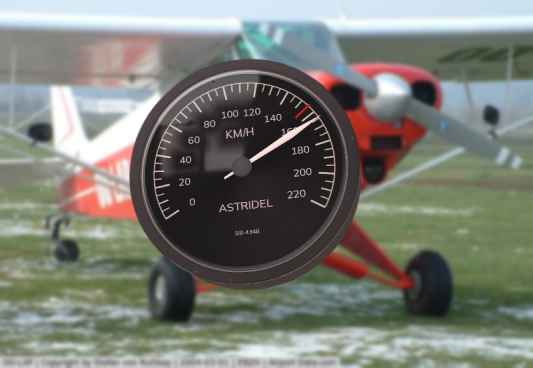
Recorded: 165 km/h
